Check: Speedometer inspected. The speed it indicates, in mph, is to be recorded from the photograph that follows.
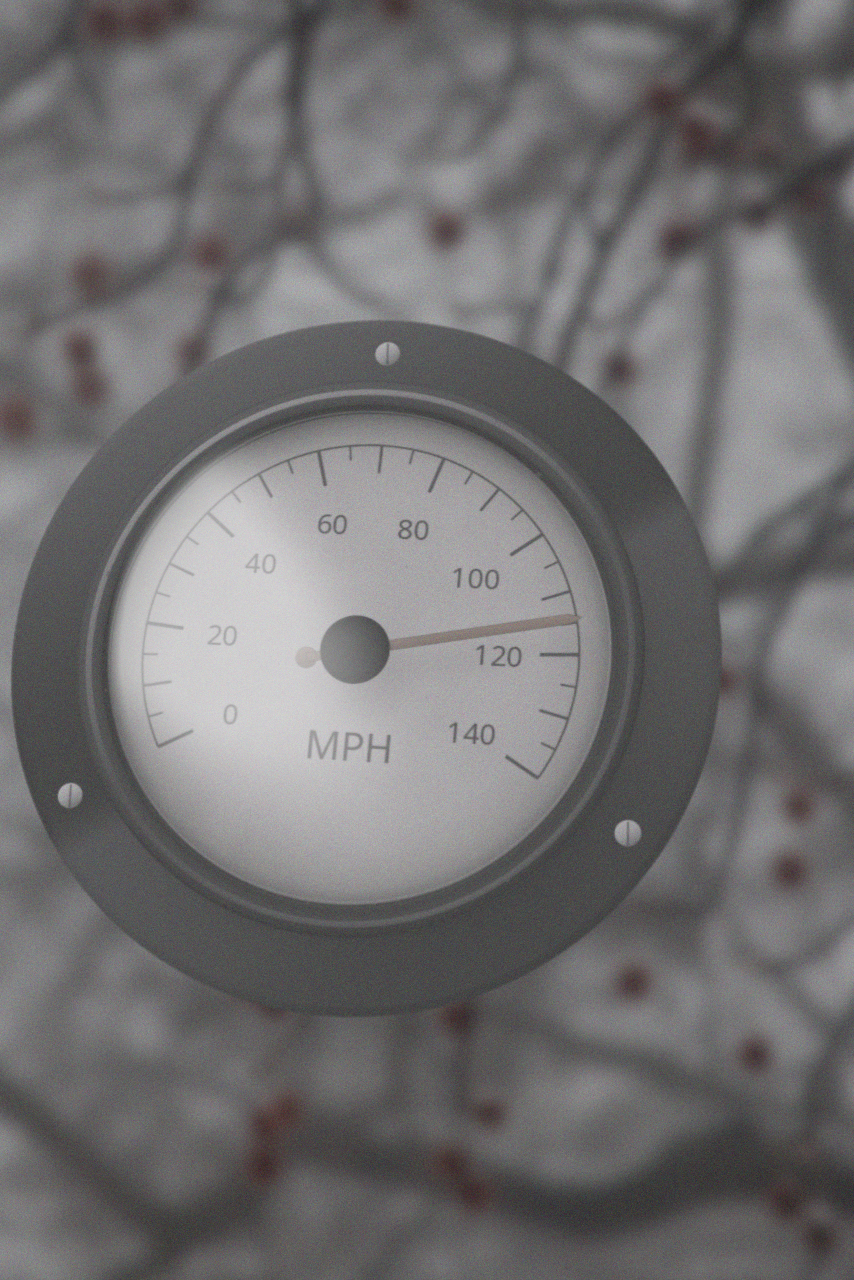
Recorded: 115 mph
